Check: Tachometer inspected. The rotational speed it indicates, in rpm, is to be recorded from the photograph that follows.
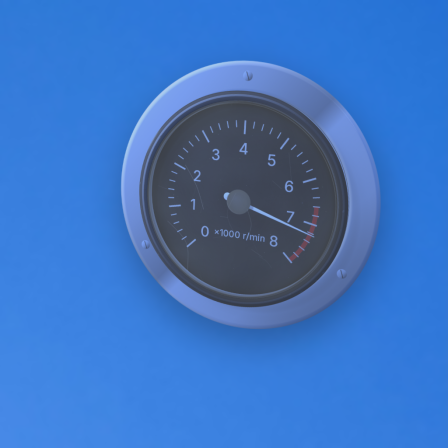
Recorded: 7200 rpm
